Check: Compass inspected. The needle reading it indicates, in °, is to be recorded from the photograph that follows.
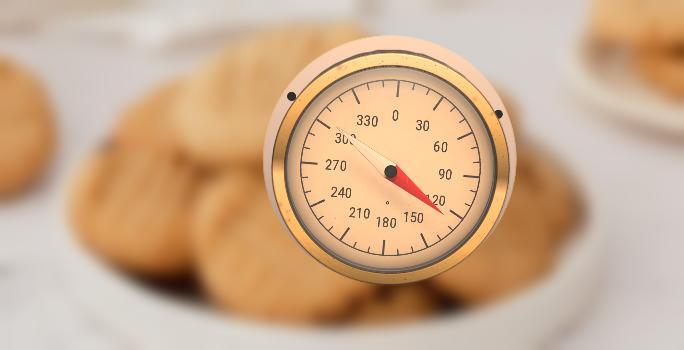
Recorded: 125 °
